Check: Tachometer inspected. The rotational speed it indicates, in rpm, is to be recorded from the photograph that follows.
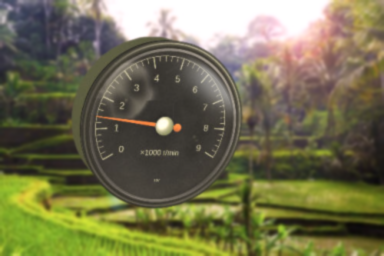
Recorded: 1400 rpm
